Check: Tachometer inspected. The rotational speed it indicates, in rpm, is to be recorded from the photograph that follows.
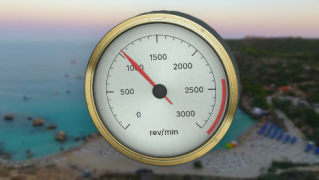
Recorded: 1050 rpm
